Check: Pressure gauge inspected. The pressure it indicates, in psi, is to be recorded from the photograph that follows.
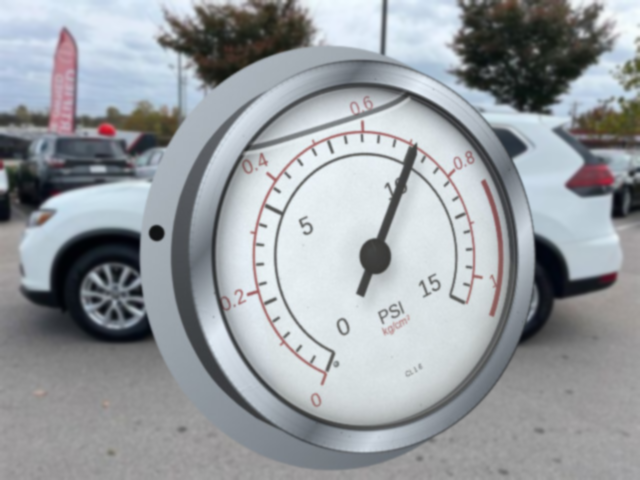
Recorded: 10 psi
